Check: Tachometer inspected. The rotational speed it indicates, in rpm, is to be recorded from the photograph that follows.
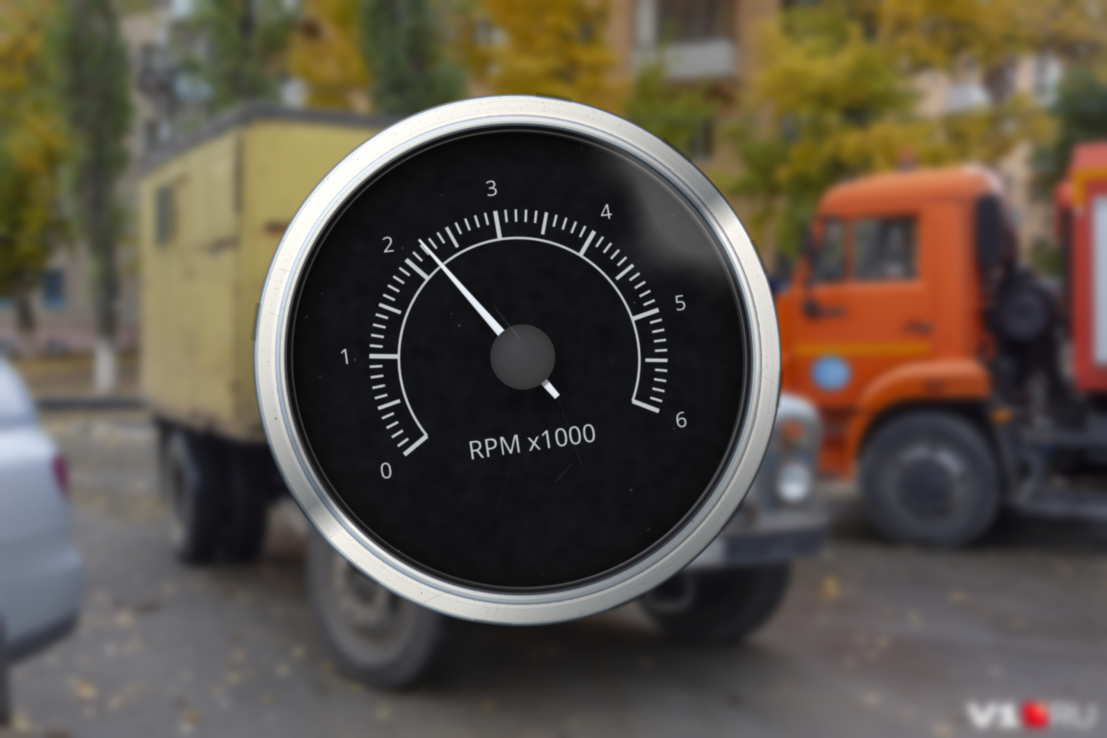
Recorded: 2200 rpm
